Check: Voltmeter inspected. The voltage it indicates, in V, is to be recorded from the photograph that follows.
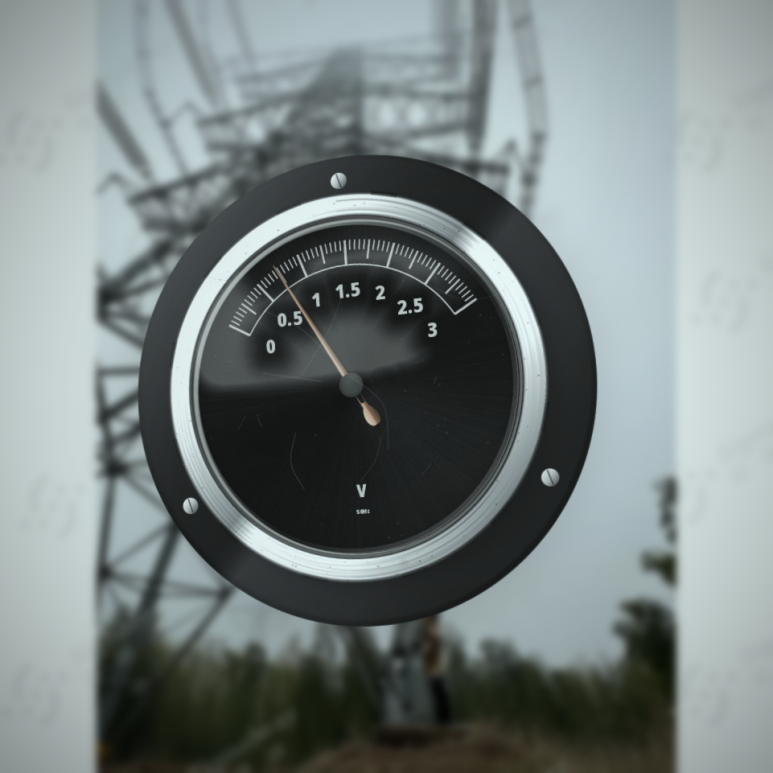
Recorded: 0.75 V
